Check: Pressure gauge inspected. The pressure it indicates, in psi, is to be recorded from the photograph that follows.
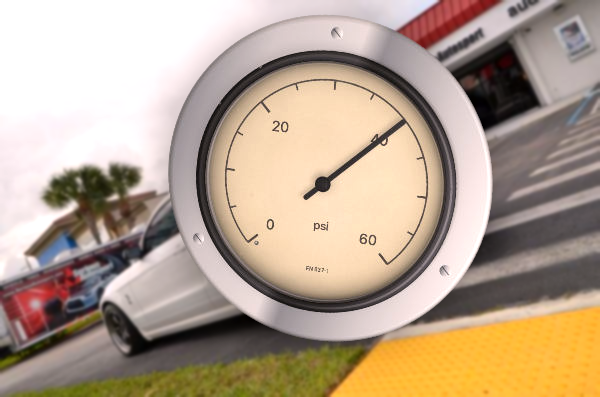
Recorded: 40 psi
